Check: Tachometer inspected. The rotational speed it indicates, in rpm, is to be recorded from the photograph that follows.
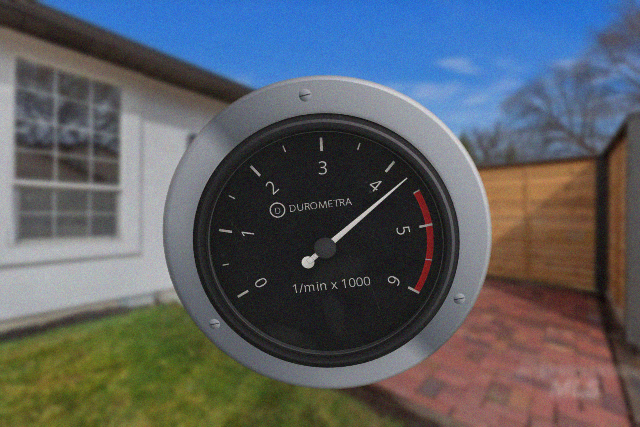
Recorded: 4250 rpm
